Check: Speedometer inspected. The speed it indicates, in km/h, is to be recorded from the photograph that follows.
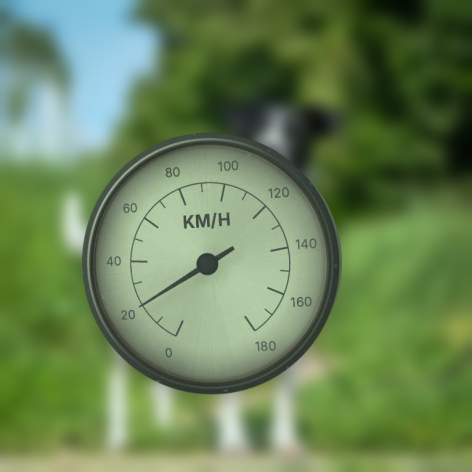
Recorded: 20 km/h
